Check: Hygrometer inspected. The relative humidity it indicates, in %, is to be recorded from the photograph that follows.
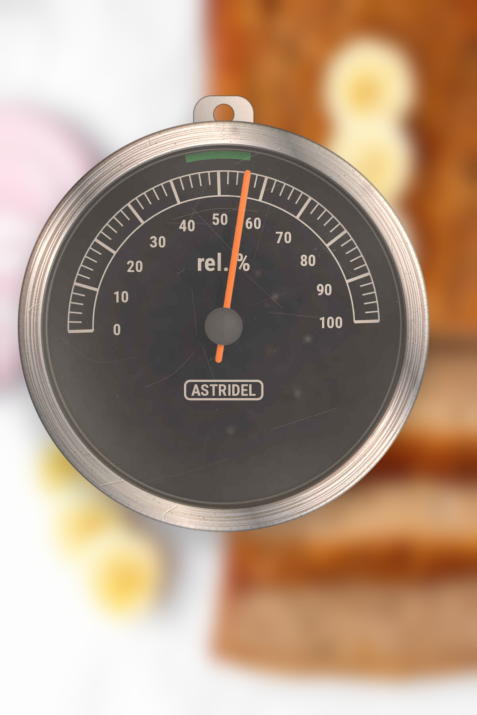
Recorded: 56 %
